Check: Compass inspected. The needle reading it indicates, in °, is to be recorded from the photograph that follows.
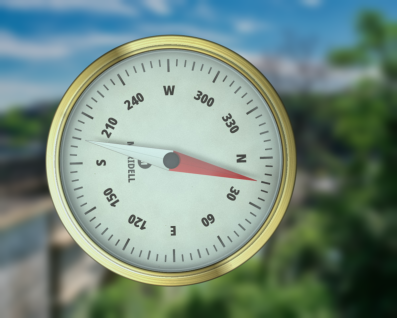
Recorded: 15 °
